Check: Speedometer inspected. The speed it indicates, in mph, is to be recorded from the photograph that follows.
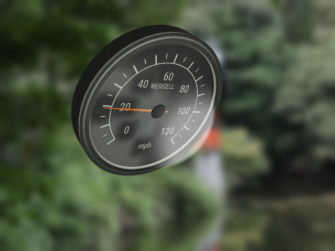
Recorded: 20 mph
